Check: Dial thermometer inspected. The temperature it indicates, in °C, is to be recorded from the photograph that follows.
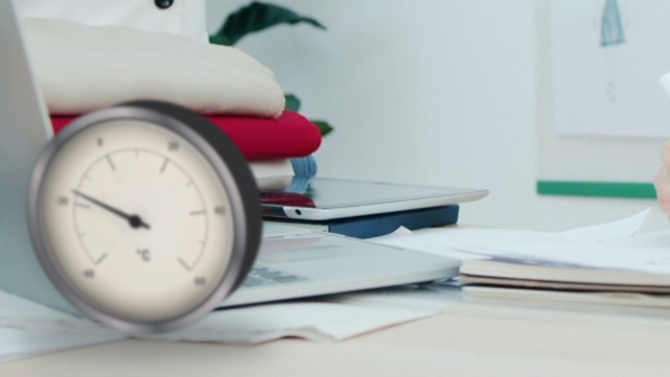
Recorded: -15 °C
